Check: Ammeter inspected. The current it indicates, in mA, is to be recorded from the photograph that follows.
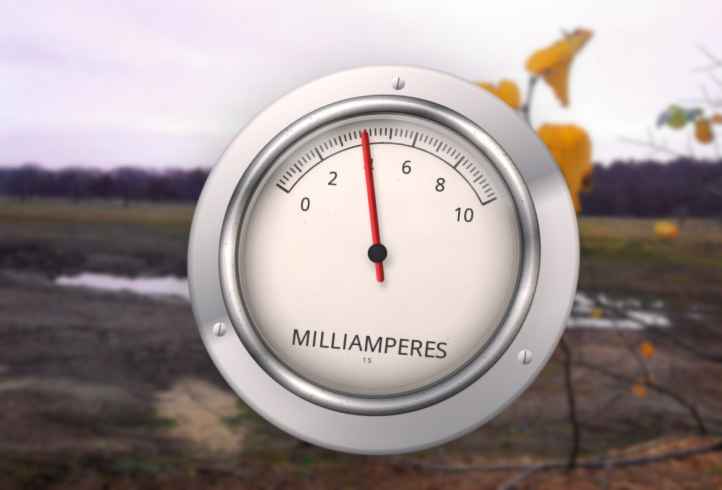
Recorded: 4 mA
